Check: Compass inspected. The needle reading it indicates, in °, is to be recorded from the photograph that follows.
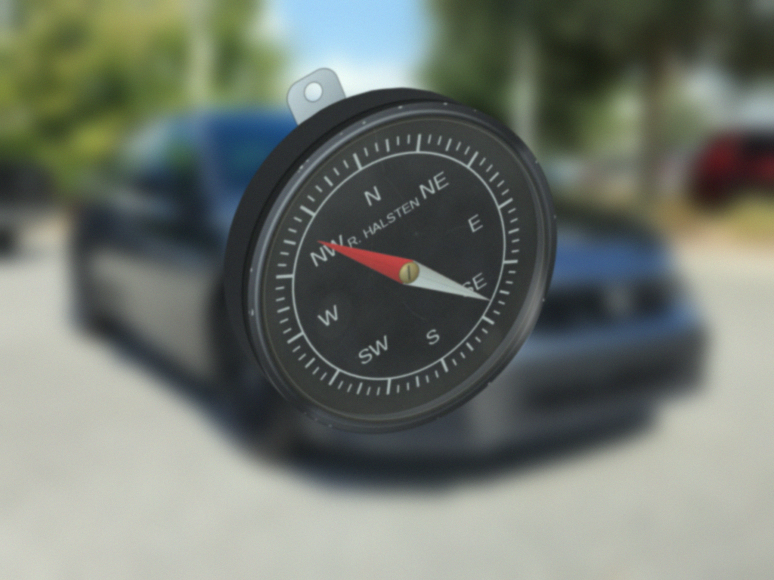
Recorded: 320 °
